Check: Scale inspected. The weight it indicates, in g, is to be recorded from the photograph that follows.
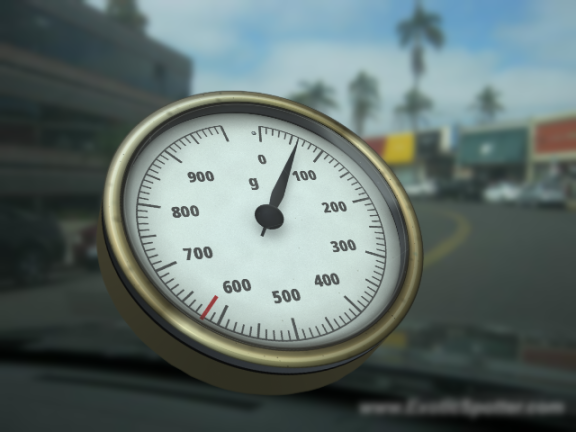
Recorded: 60 g
